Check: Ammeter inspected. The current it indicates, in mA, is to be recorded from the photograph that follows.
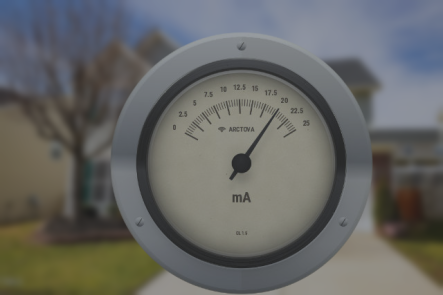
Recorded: 20 mA
